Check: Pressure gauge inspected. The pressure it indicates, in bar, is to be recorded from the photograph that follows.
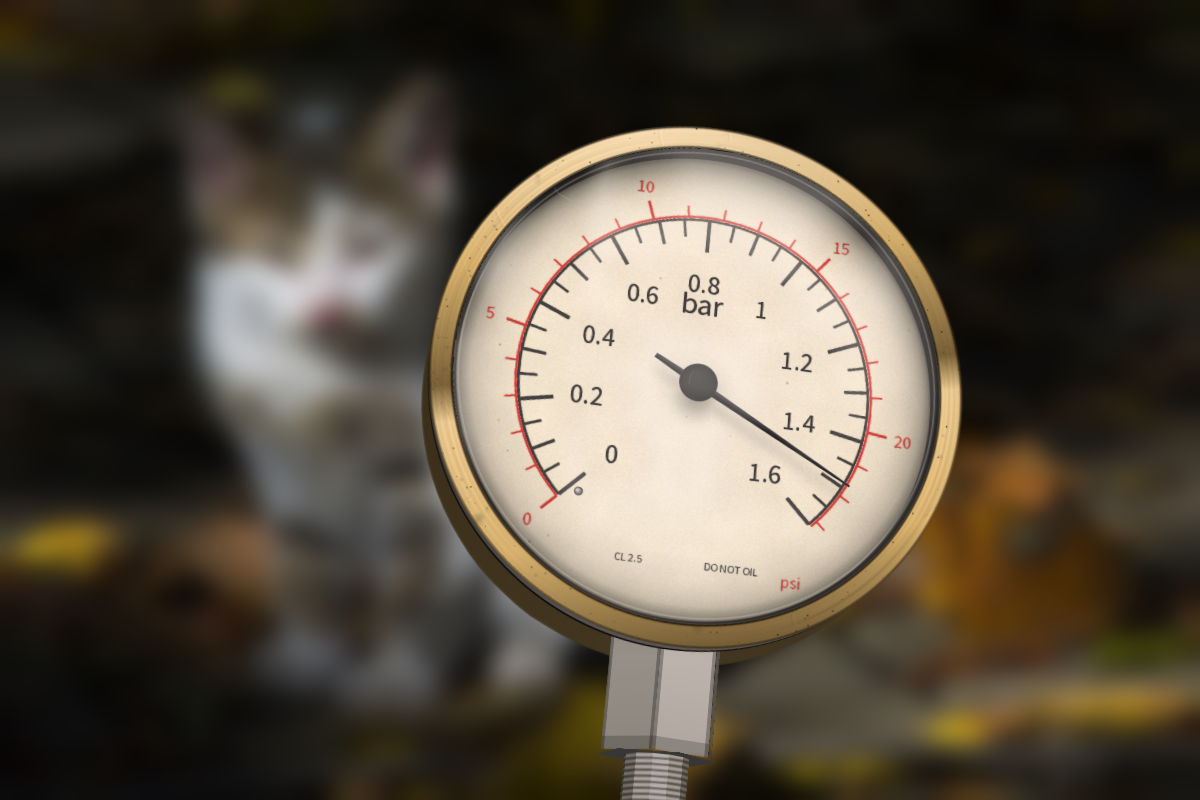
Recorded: 1.5 bar
